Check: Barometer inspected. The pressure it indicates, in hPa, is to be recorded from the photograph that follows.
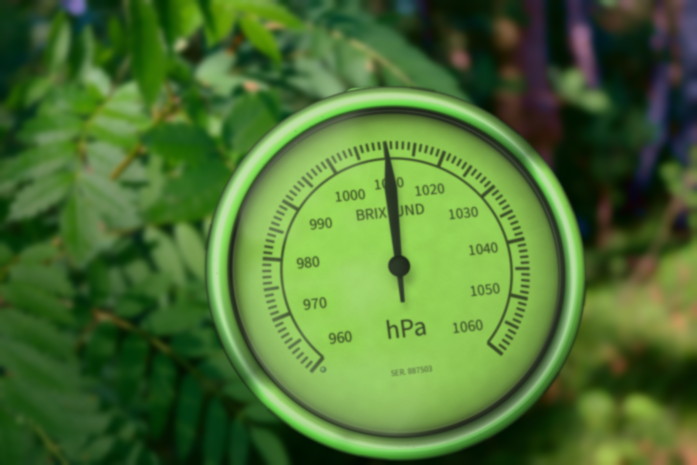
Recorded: 1010 hPa
